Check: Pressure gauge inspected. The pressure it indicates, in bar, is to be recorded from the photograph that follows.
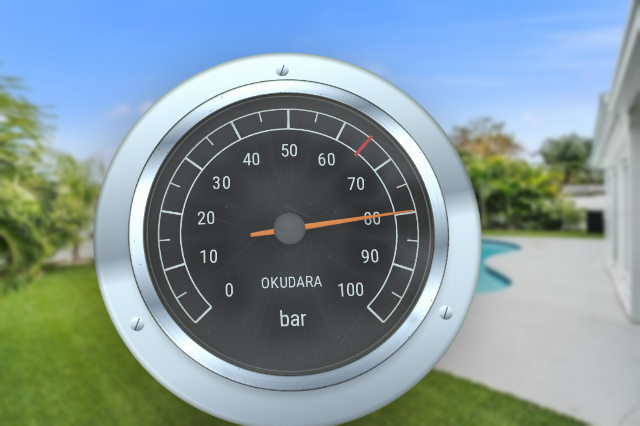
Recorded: 80 bar
